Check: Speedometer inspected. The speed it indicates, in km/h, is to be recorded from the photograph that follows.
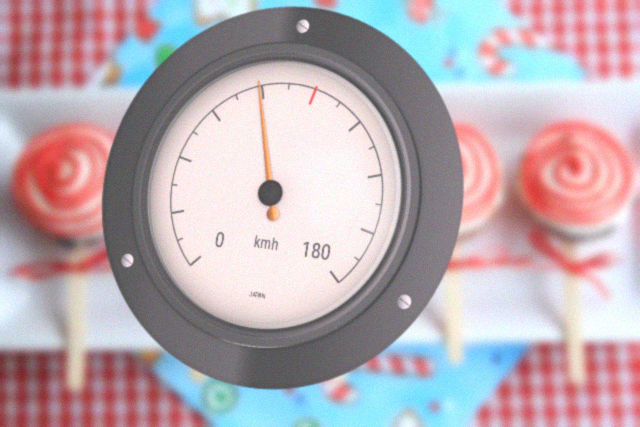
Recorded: 80 km/h
